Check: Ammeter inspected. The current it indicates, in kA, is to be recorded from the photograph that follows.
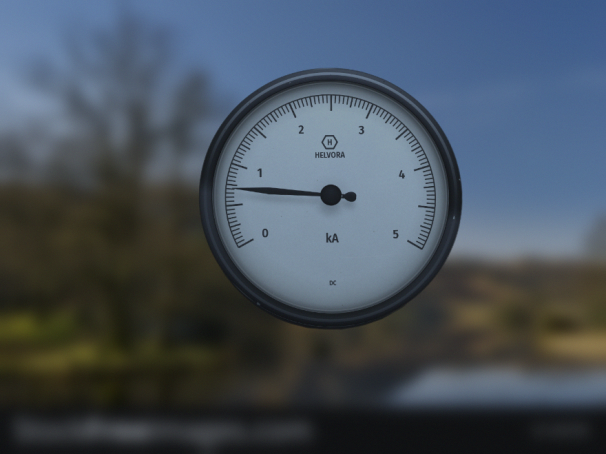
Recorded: 0.7 kA
